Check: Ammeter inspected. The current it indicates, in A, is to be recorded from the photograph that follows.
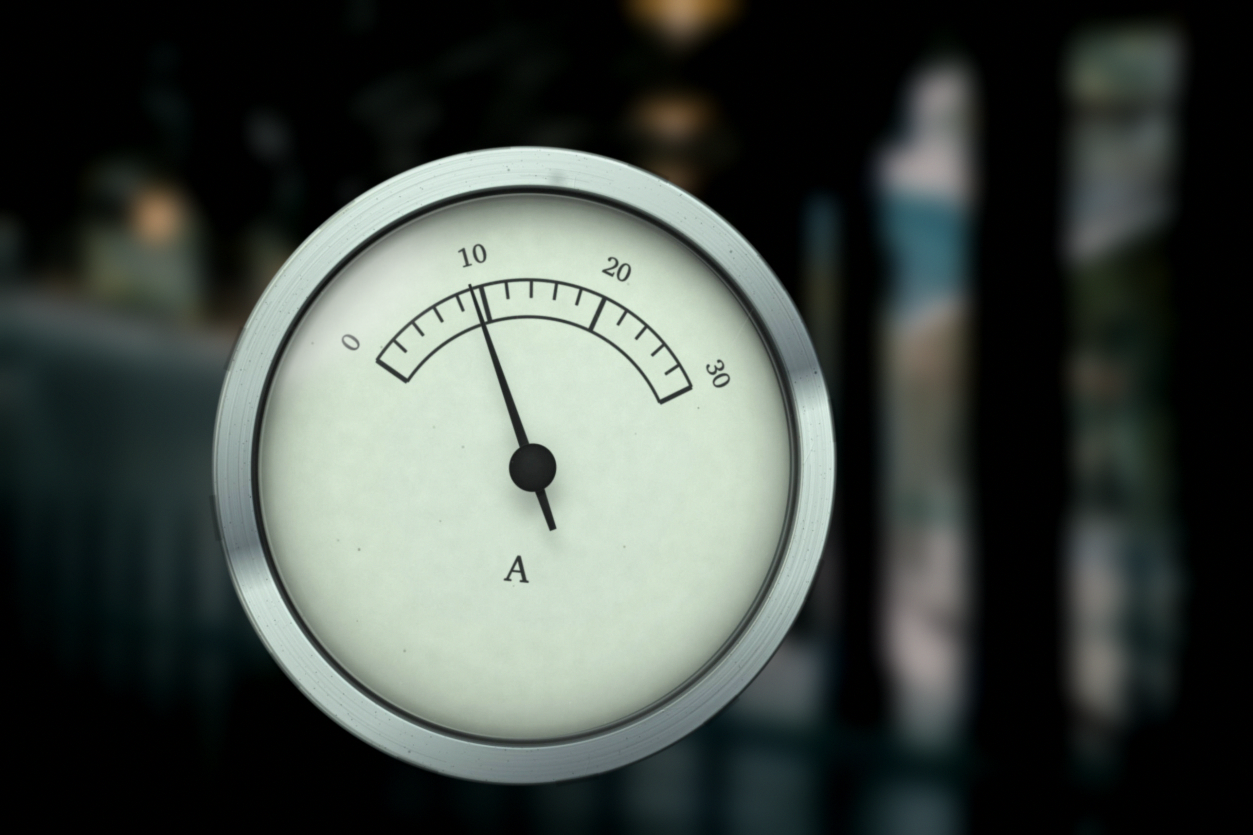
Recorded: 9 A
